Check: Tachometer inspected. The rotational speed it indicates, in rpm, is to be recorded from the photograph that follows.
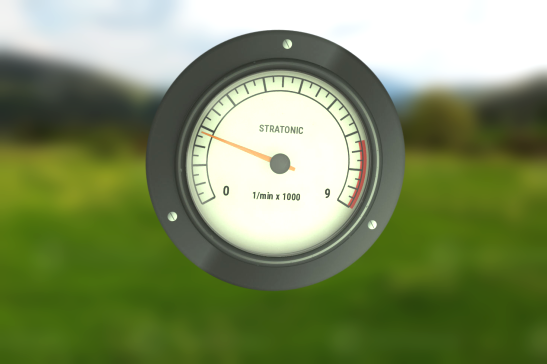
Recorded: 1875 rpm
